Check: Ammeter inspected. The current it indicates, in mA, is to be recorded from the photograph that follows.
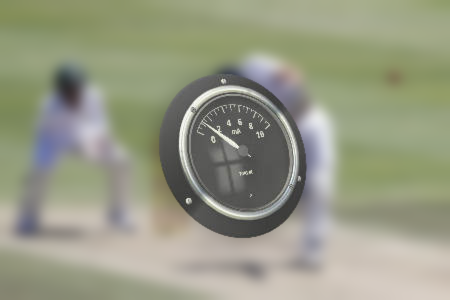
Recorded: 1 mA
